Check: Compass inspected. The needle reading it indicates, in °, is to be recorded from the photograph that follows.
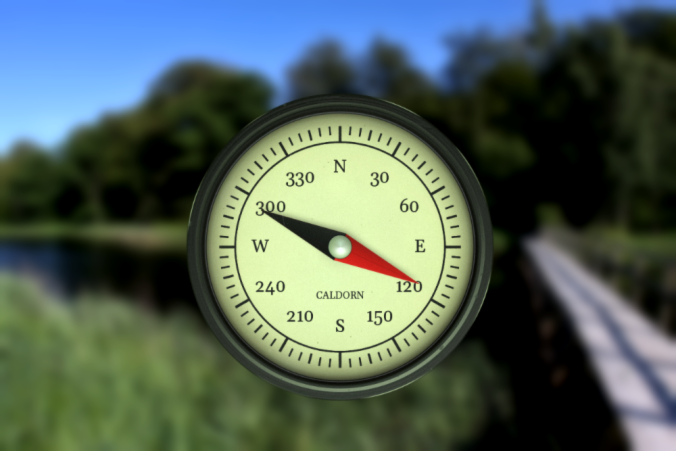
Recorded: 115 °
